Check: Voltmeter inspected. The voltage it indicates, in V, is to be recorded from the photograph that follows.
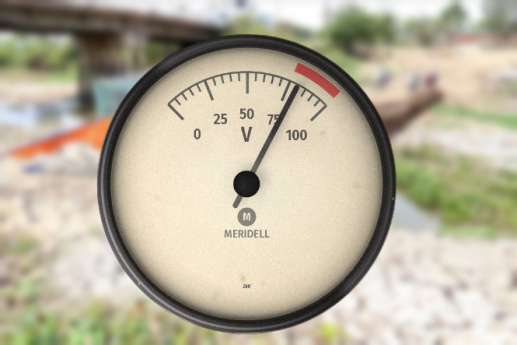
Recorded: 80 V
